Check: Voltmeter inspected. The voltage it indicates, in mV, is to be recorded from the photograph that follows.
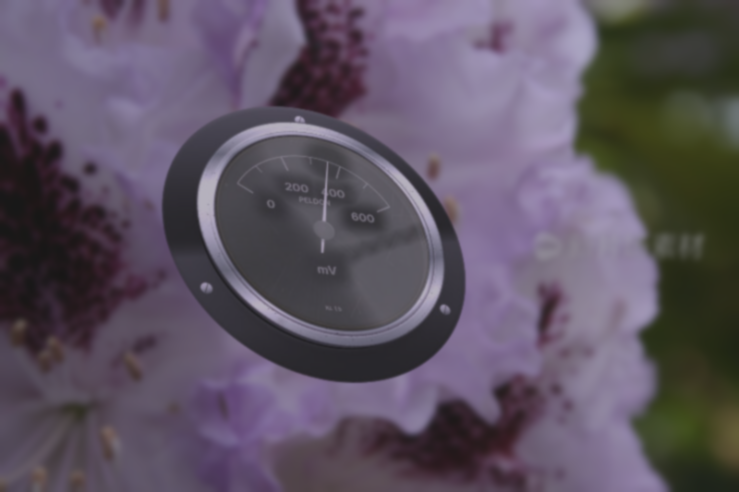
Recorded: 350 mV
